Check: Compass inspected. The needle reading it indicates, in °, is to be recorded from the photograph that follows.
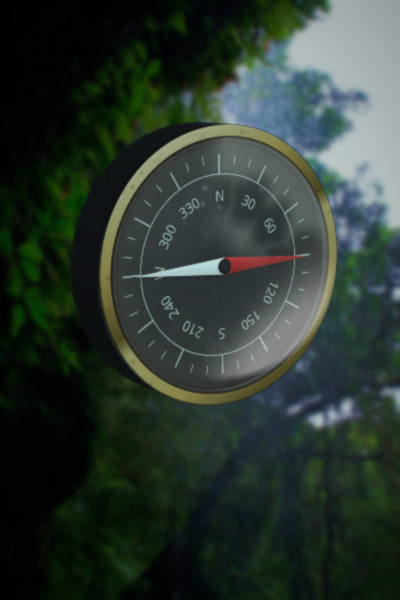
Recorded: 90 °
